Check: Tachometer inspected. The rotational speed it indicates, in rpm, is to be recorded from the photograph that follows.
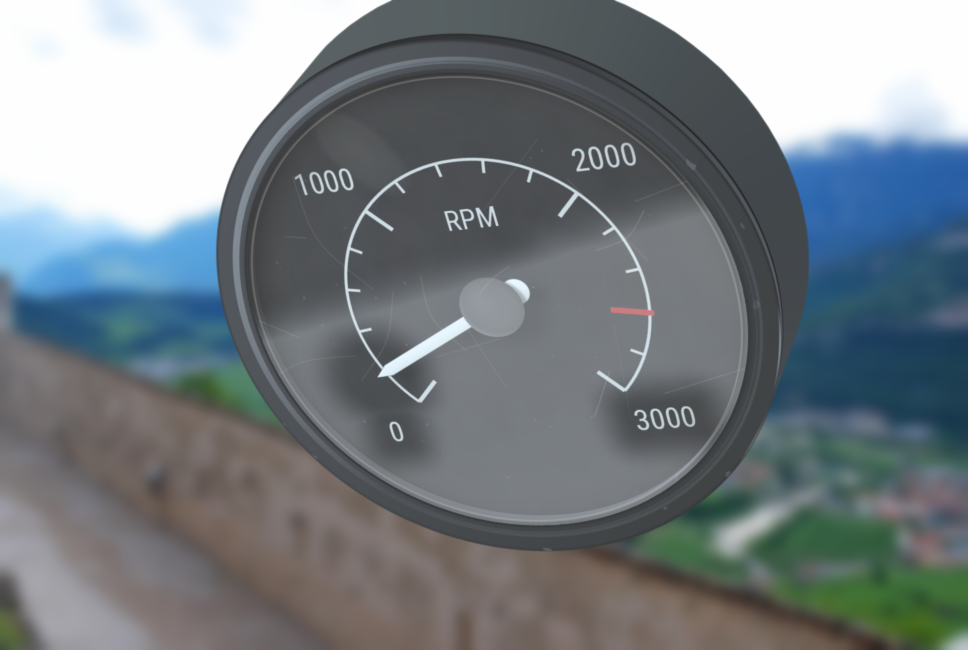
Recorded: 200 rpm
